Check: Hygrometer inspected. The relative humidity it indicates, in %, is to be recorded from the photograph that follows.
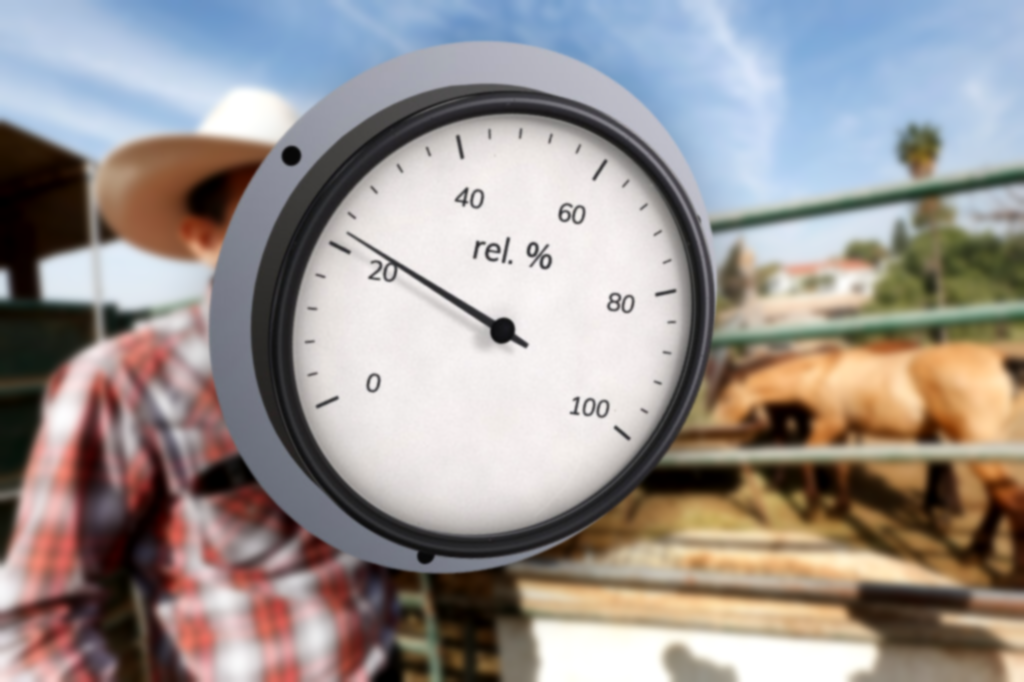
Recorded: 22 %
